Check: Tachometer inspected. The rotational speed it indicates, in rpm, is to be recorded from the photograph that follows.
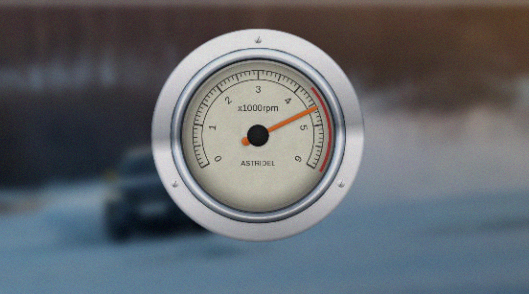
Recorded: 4600 rpm
